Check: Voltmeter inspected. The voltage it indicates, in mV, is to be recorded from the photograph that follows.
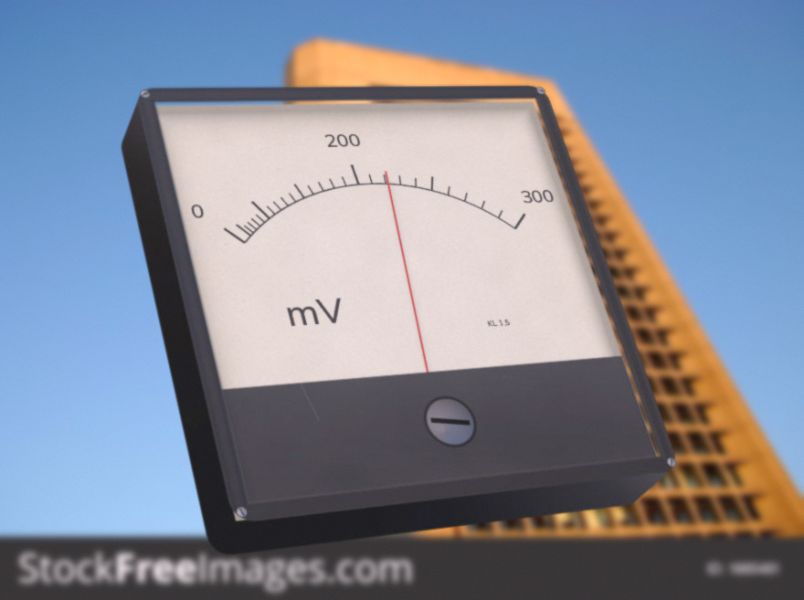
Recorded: 220 mV
